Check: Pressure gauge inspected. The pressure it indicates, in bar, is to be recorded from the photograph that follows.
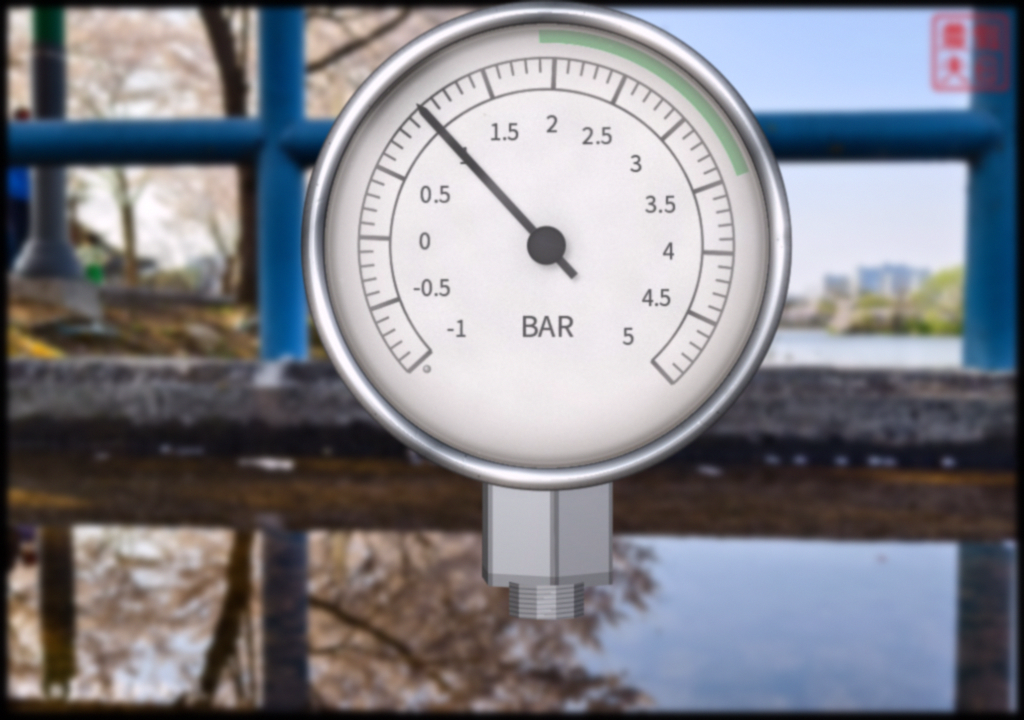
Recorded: 1 bar
